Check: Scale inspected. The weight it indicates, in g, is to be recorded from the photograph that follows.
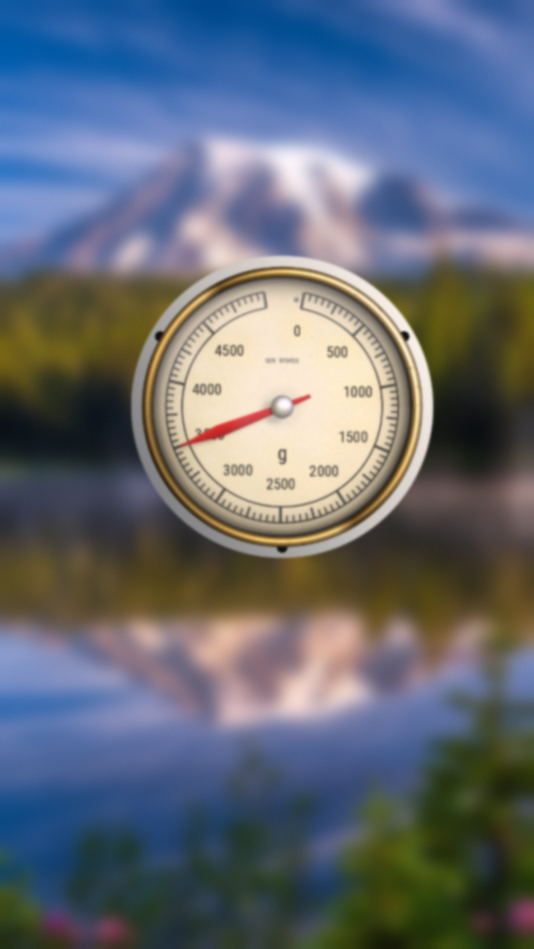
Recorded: 3500 g
